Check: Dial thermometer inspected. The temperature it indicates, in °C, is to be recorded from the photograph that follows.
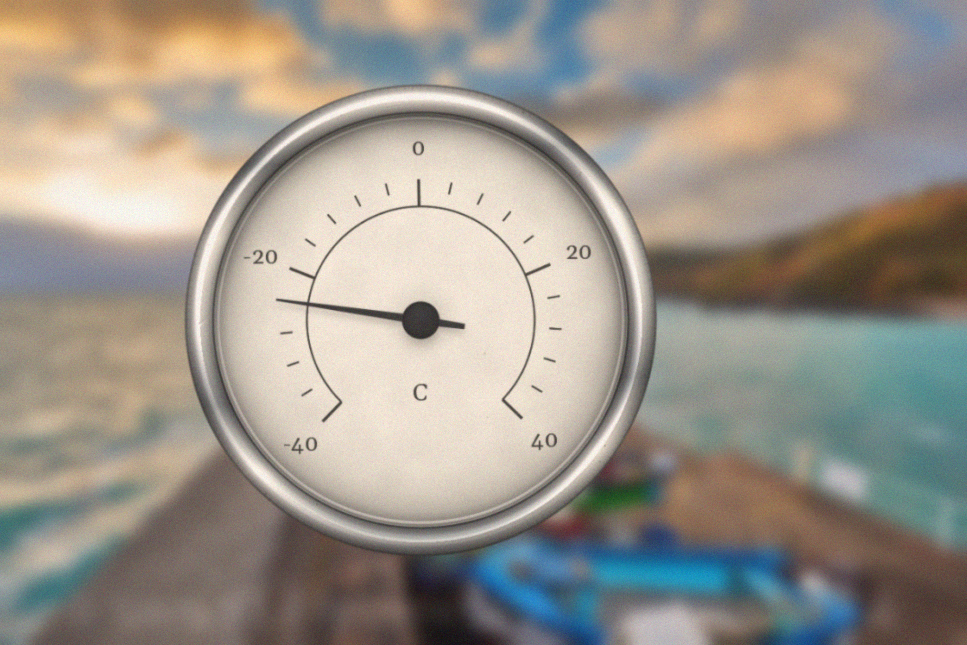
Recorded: -24 °C
